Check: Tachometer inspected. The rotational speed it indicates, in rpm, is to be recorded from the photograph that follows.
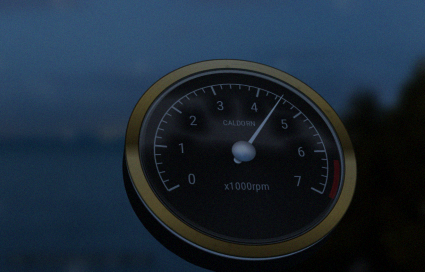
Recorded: 4500 rpm
